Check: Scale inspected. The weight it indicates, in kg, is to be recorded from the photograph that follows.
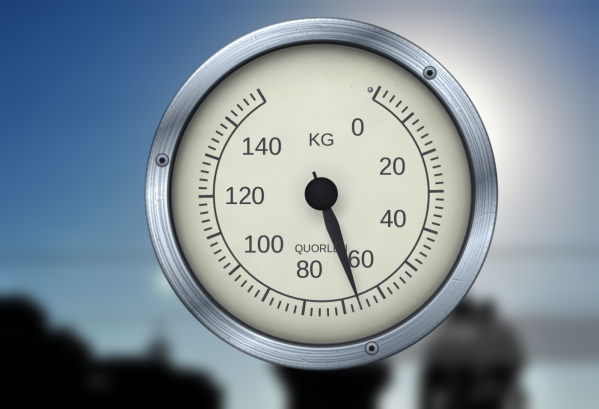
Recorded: 66 kg
